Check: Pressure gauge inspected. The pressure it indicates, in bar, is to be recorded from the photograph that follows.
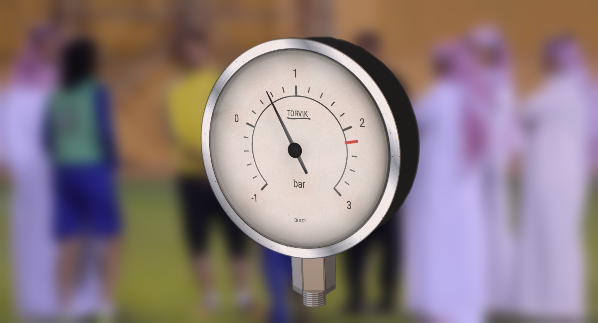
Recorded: 0.6 bar
